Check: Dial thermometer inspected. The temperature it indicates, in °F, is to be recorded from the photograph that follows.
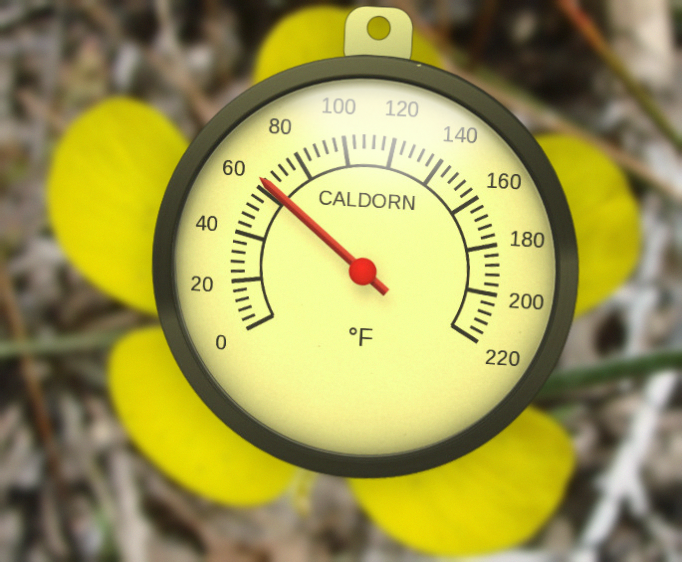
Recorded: 64 °F
